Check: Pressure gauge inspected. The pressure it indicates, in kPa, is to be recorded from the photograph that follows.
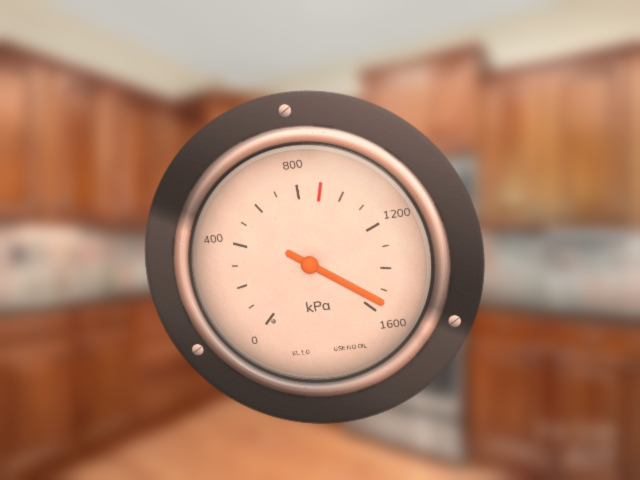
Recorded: 1550 kPa
